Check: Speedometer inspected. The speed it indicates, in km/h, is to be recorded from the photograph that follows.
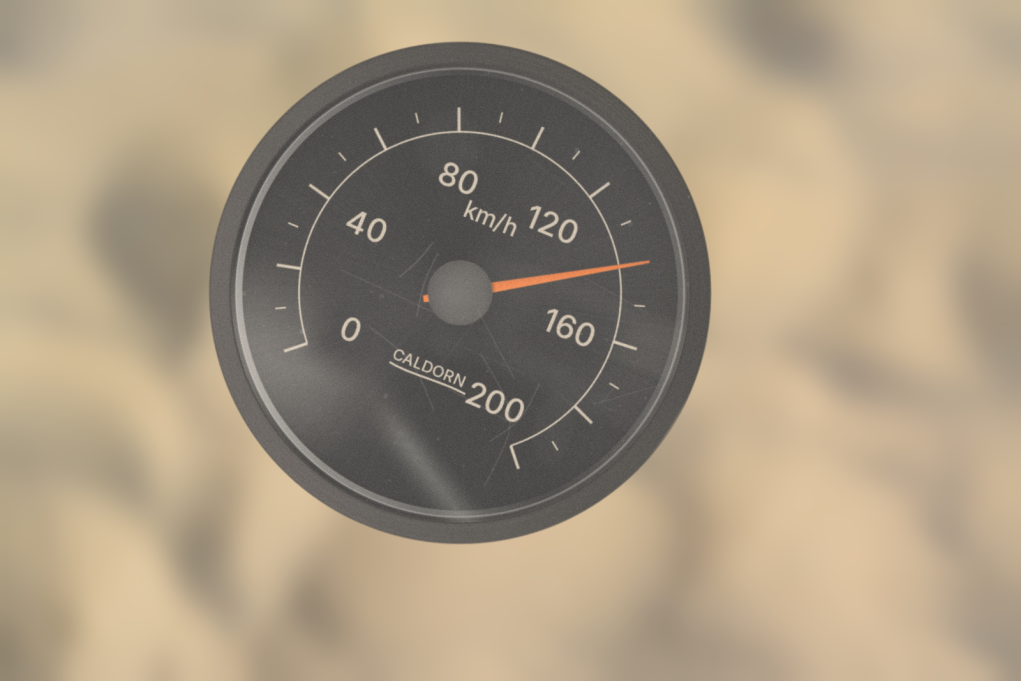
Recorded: 140 km/h
